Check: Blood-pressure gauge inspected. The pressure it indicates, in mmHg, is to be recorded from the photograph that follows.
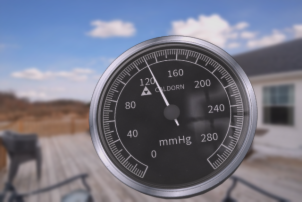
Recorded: 130 mmHg
